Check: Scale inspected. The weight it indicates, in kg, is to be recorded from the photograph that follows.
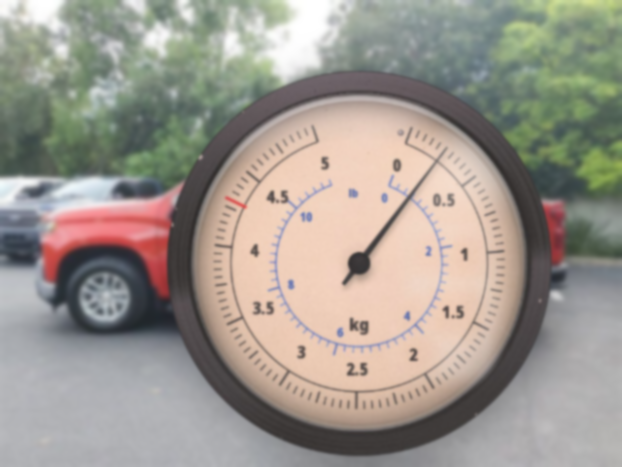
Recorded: 0.25 kg
